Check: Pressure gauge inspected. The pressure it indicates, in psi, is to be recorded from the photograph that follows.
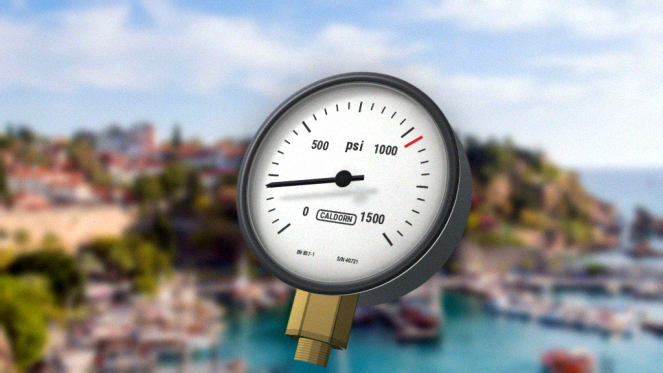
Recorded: 200 psi
